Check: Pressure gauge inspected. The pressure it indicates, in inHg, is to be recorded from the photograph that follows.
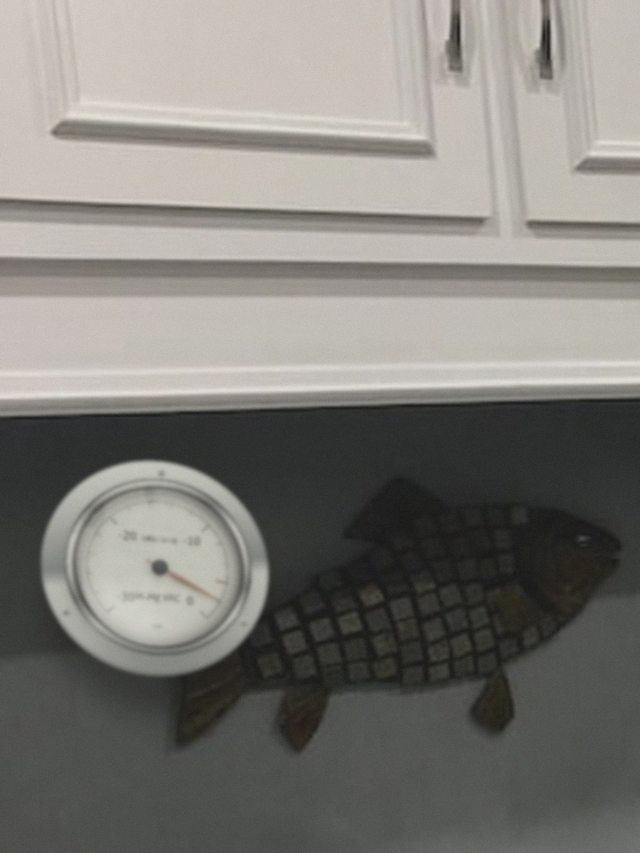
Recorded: -2 inHg
